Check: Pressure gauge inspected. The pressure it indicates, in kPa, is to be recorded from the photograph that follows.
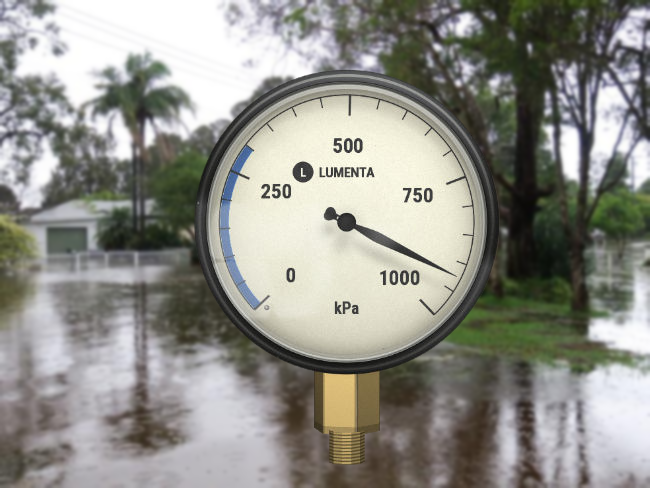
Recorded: 925 kPa
